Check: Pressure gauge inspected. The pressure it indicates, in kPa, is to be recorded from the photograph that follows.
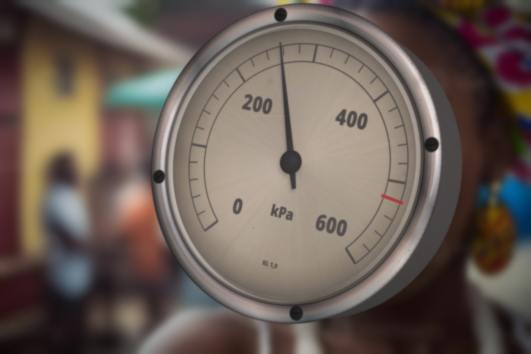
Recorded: 260 kPa
